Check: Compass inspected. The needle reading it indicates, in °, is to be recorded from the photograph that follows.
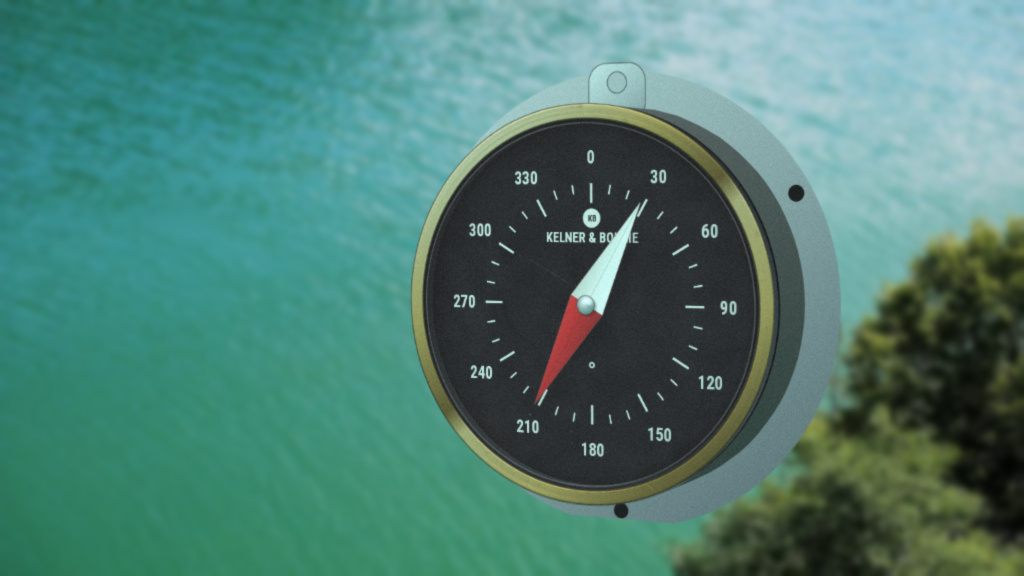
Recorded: 210 °
